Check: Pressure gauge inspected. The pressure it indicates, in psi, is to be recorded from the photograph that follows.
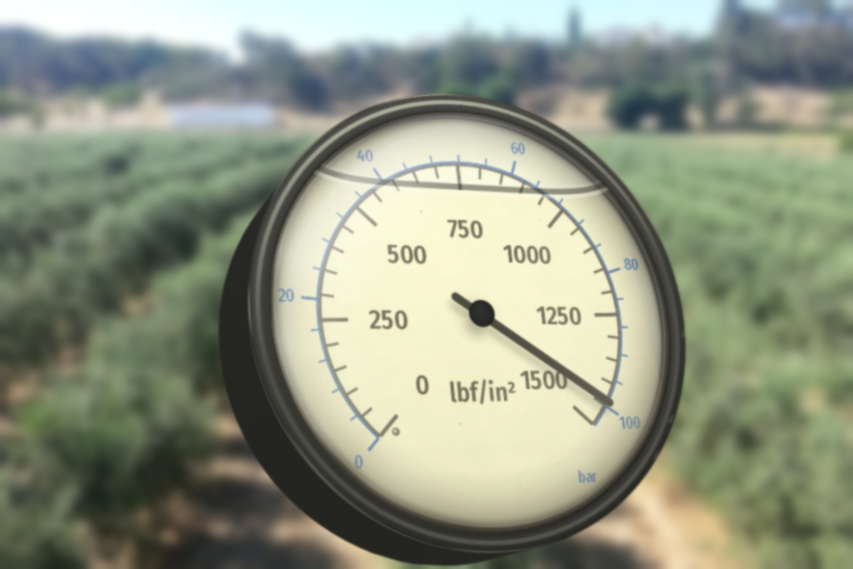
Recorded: 1450 psi
